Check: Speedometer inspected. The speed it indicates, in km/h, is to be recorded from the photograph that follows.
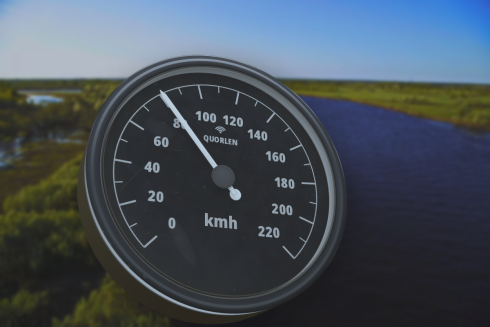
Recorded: 80 km/h
